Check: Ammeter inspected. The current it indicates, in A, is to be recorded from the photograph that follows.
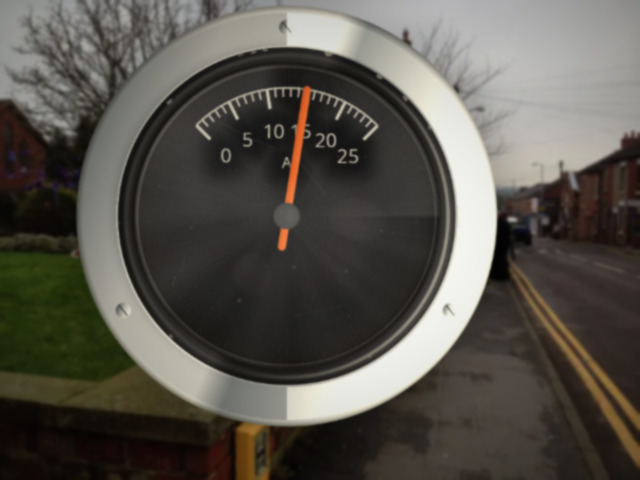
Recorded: 15 A
